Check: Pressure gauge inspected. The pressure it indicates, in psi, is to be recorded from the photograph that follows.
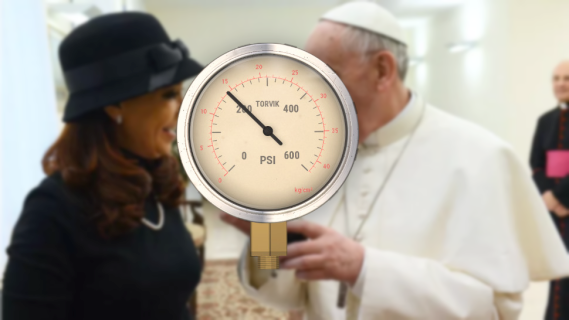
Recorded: 200 psi
